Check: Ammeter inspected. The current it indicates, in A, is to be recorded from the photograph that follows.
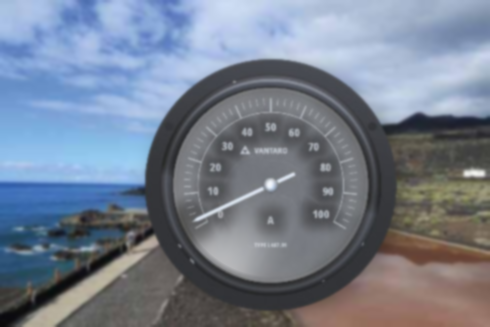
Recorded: 2 A
